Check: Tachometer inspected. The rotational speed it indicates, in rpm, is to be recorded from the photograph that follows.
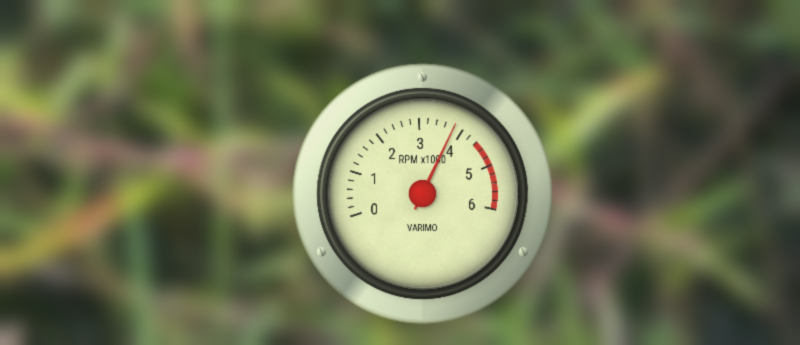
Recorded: 3800 rpm
